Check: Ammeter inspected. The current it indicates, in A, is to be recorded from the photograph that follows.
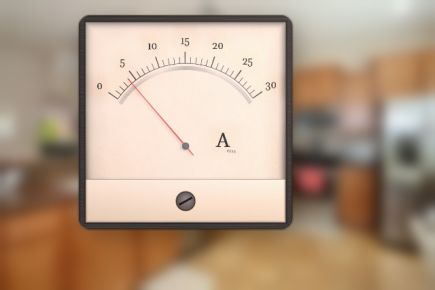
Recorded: 4 A
